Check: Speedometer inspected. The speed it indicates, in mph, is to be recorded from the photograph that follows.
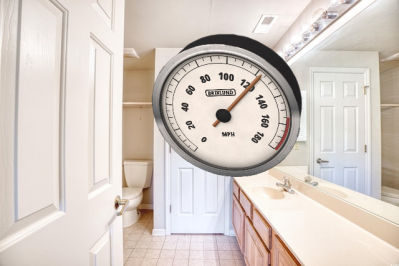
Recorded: 122.5 mph
